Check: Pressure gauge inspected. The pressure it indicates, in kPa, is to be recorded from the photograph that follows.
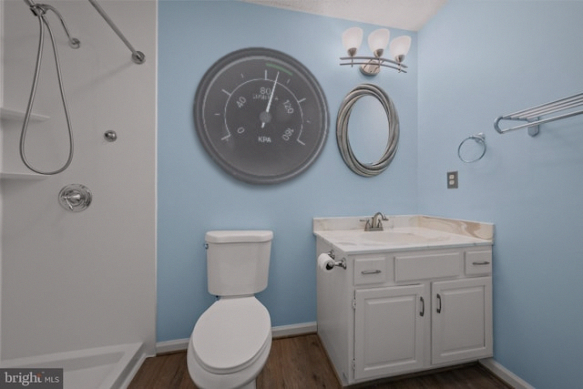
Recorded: 90 kPa
